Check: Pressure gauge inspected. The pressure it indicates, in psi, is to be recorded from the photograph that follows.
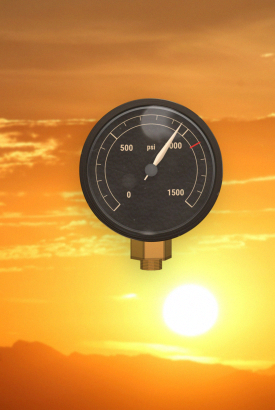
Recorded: 950 psi
